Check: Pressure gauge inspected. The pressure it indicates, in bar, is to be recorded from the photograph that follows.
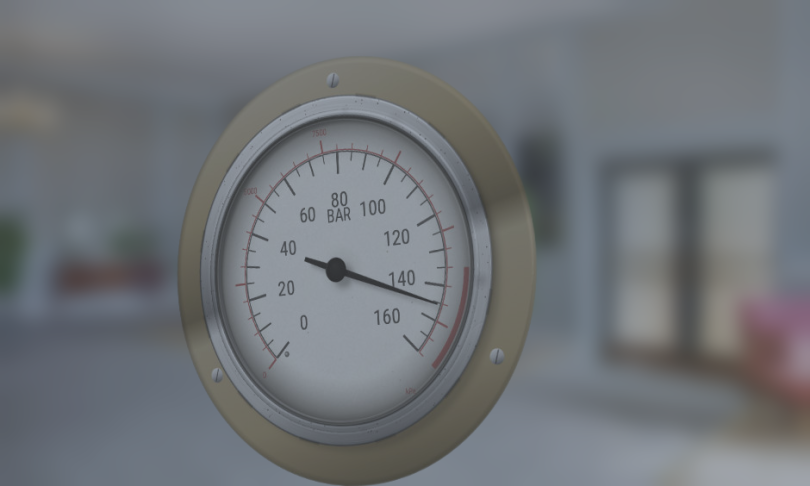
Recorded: 145 bar
